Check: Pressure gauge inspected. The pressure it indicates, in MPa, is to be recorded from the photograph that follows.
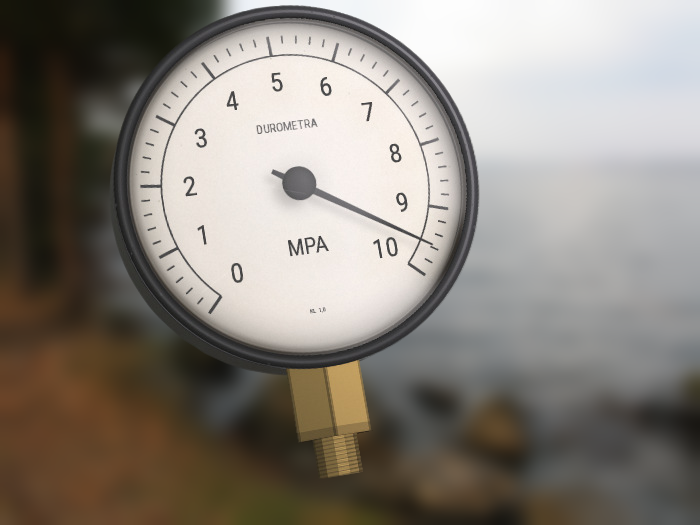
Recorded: 9.6 MPa
